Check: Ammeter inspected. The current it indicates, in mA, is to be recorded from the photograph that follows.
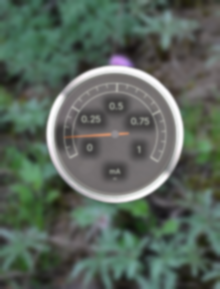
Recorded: 0.1 mA
